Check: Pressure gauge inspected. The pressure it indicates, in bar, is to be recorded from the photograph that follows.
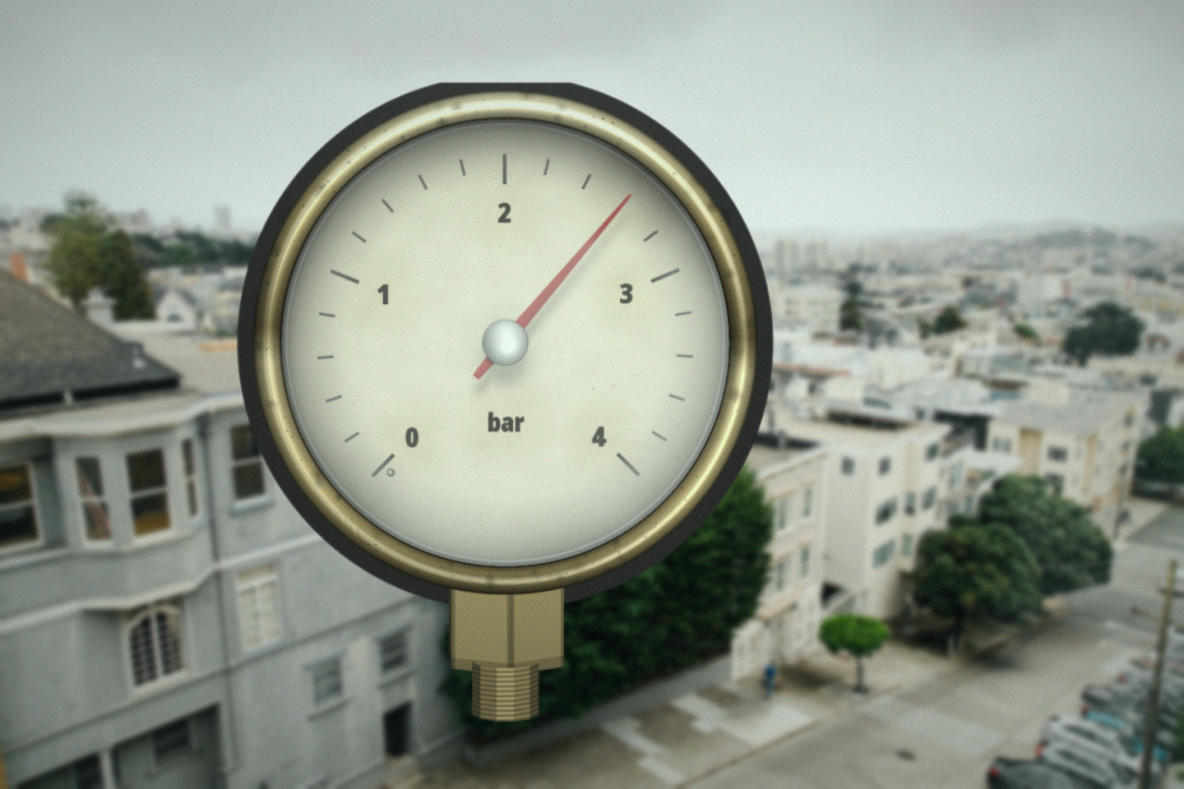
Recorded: 2.6 bar
